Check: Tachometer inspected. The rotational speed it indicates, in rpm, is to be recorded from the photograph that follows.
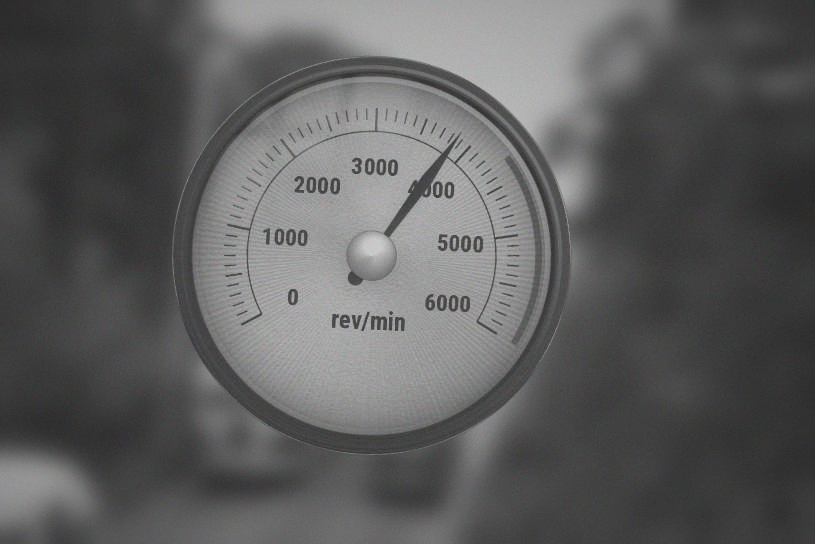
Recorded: 3850 rpm
